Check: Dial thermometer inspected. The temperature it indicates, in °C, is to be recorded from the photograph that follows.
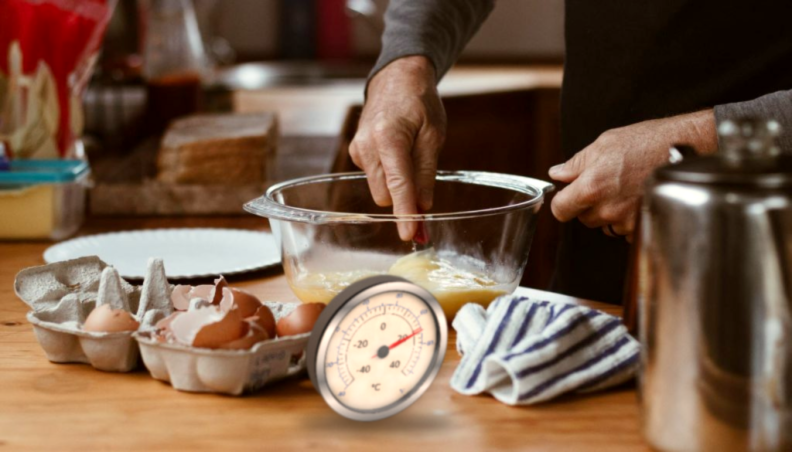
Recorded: 20 °C
